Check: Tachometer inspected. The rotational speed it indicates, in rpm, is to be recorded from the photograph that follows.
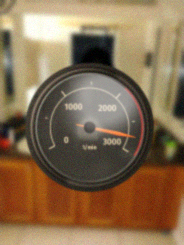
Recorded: 2750 rpm
